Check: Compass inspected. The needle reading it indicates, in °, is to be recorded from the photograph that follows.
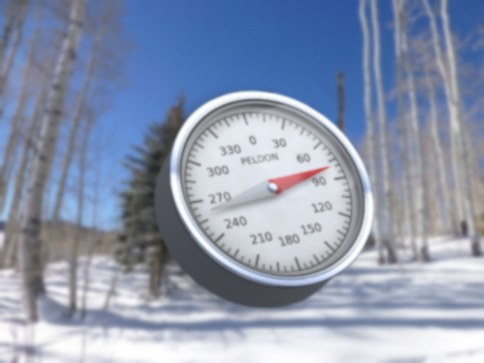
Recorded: 80 °
